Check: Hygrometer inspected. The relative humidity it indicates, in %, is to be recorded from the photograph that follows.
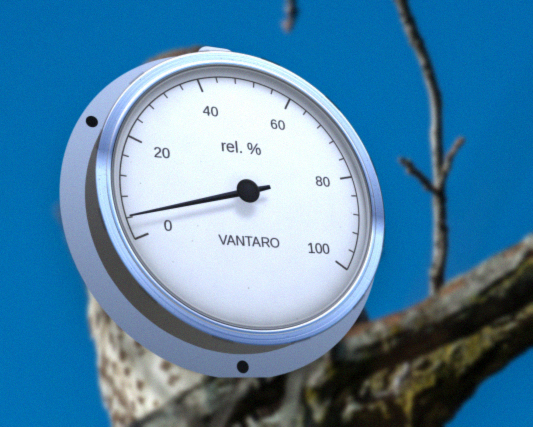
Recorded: 4 %
